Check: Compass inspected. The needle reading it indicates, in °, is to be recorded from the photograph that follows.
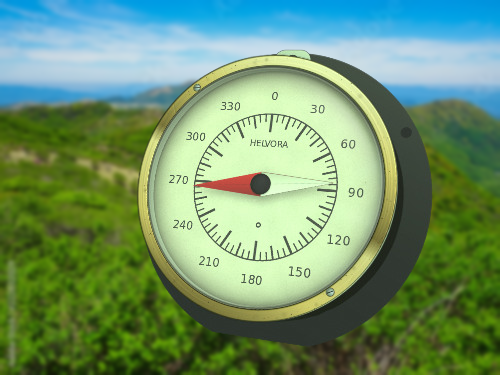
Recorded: 265 °
